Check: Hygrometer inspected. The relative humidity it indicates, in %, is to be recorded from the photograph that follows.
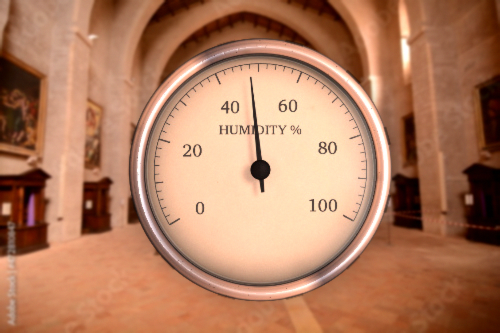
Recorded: 48 %
